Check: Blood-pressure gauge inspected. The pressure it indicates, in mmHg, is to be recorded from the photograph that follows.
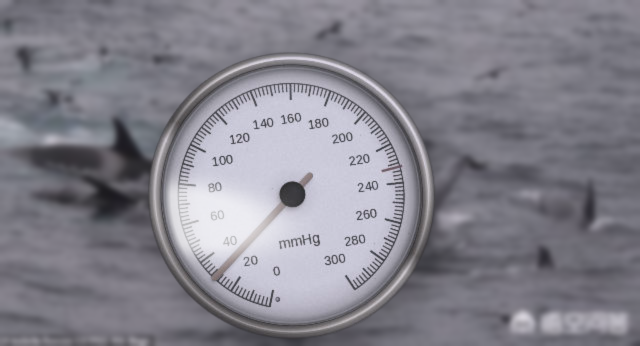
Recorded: 30 mmHg
